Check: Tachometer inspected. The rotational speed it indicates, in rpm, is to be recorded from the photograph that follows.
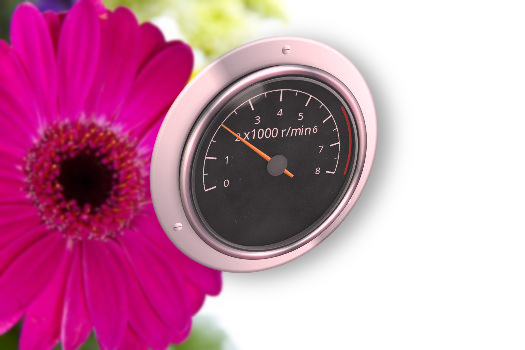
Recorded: 2000 rpm
